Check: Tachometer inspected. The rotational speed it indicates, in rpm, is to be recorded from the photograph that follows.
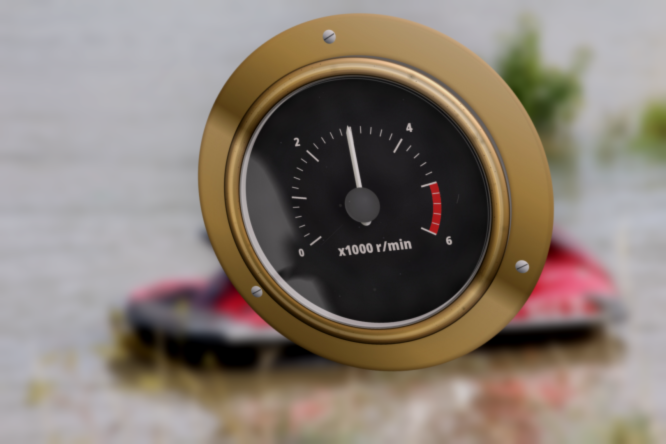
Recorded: 3000 rpm
